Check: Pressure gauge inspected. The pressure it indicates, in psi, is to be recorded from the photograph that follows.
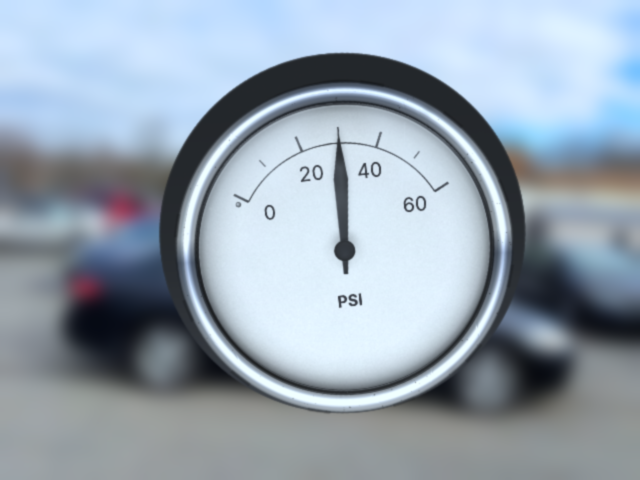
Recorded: 30 psi
